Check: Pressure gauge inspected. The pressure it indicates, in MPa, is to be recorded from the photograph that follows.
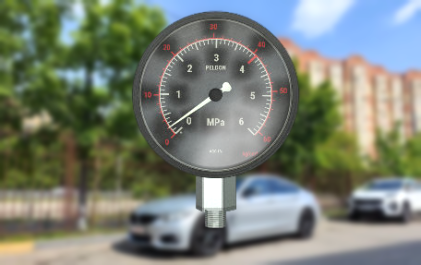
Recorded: 0.2 MPa
